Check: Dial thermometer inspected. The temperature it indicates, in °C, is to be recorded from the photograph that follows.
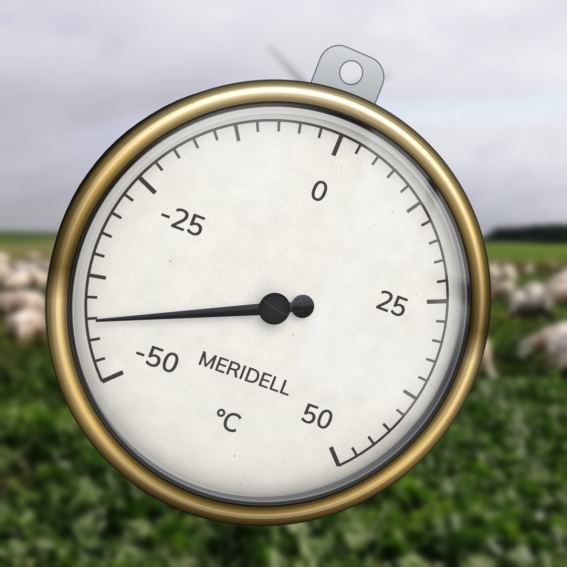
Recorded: -42.5 °C
